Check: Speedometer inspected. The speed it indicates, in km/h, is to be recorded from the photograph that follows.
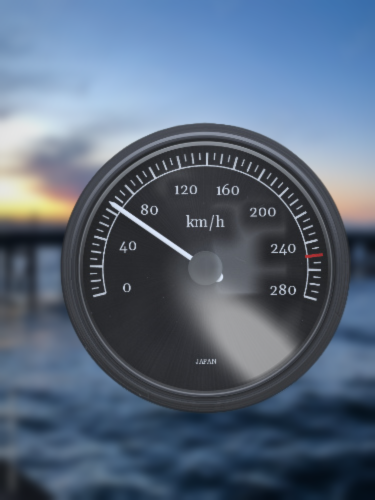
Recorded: 65 km/h
